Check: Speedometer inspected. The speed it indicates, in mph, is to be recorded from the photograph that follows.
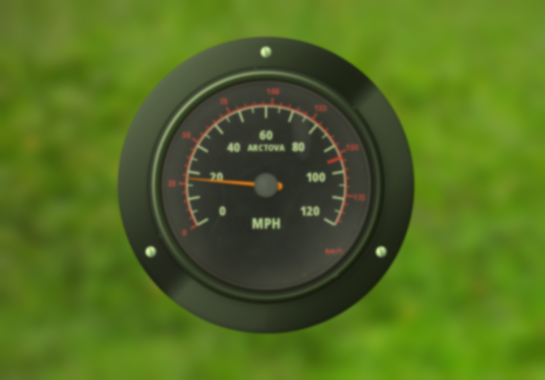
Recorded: 17.5 mph
